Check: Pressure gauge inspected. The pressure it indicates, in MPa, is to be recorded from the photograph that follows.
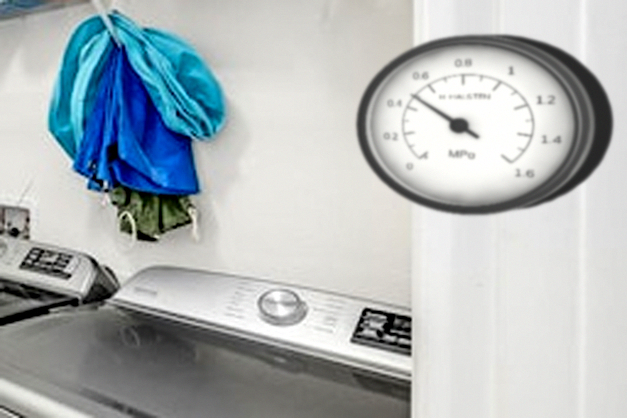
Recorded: 0.5 MPa
